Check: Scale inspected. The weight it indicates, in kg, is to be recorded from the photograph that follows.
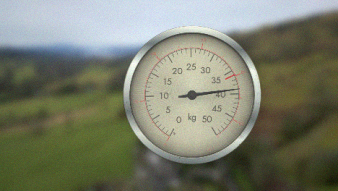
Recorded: 39 kg
